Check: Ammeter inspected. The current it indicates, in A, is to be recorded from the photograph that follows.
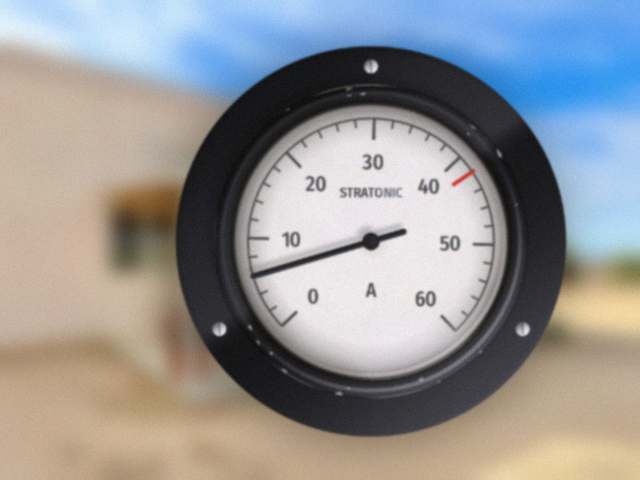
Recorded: 6 A
